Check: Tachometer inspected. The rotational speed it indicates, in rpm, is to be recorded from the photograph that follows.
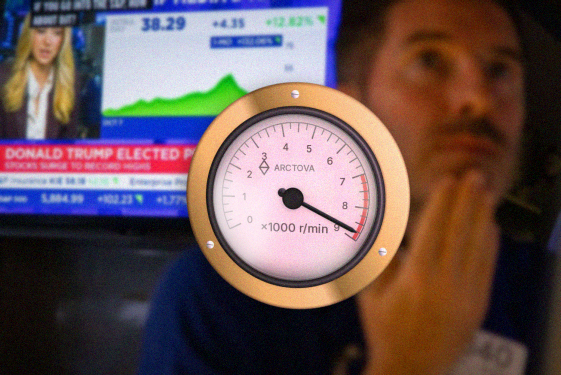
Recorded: 8750 rpm
